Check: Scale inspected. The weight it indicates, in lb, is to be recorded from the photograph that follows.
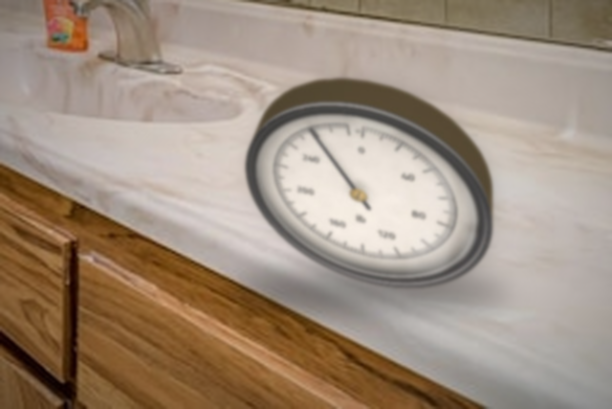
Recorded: 260 lb
